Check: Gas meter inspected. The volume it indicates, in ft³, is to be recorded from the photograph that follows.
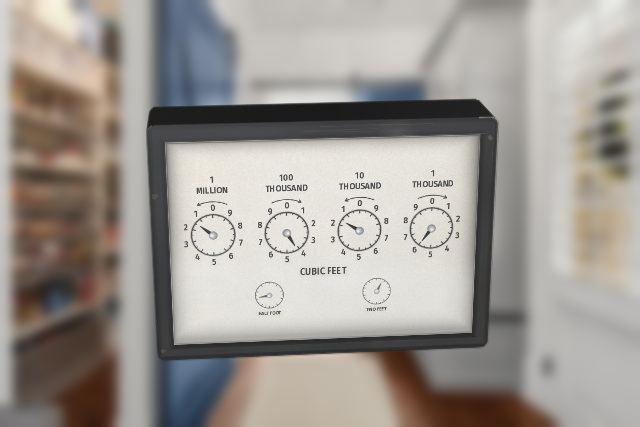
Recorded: 141600 ft³
